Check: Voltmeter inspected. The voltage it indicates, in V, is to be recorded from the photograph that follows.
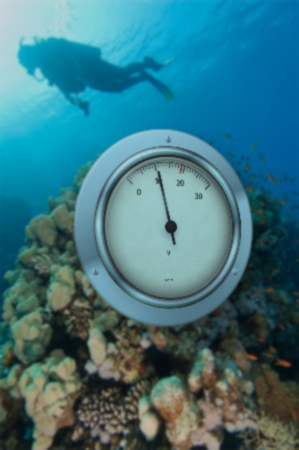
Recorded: 10 V
